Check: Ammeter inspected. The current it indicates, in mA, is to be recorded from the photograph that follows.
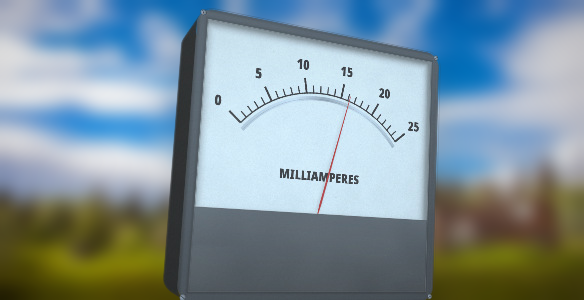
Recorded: 16 mA
